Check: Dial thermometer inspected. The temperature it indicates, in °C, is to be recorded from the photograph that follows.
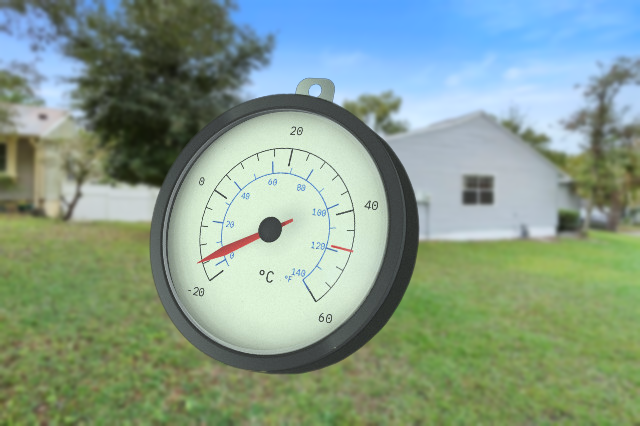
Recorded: -16 °C
